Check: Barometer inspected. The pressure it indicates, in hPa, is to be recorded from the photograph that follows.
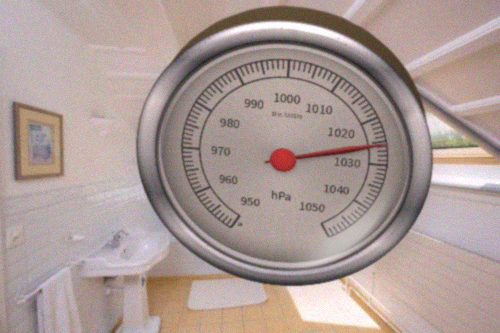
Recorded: 1025 hPa
